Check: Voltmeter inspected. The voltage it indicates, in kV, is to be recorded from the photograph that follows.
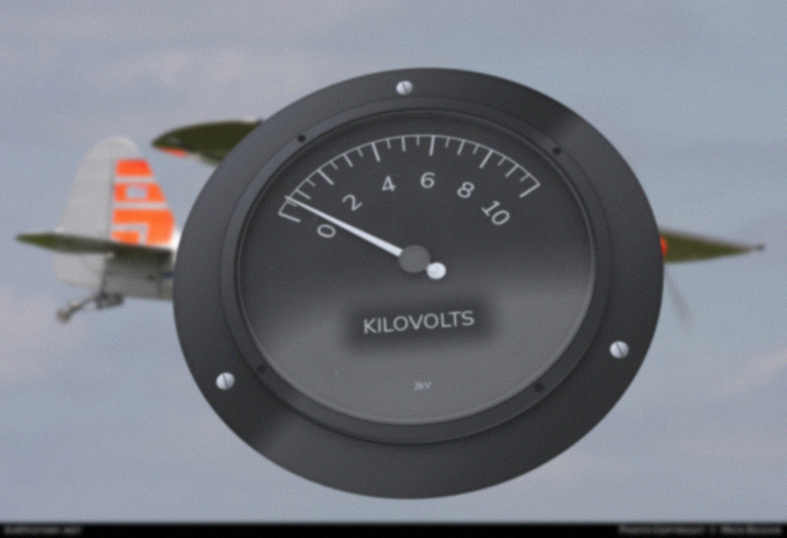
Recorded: 0.5 kV
